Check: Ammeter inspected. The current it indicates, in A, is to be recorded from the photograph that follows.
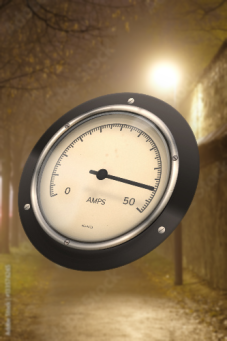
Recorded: 45 A
